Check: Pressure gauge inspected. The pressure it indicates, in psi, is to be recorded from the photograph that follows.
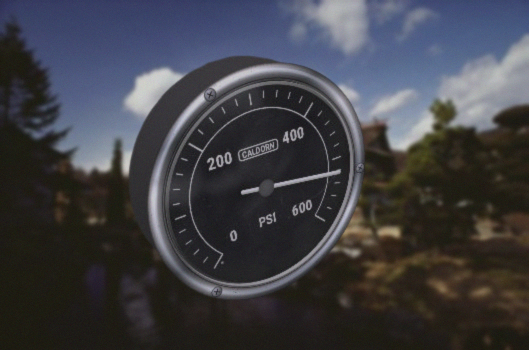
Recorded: 520 psi
